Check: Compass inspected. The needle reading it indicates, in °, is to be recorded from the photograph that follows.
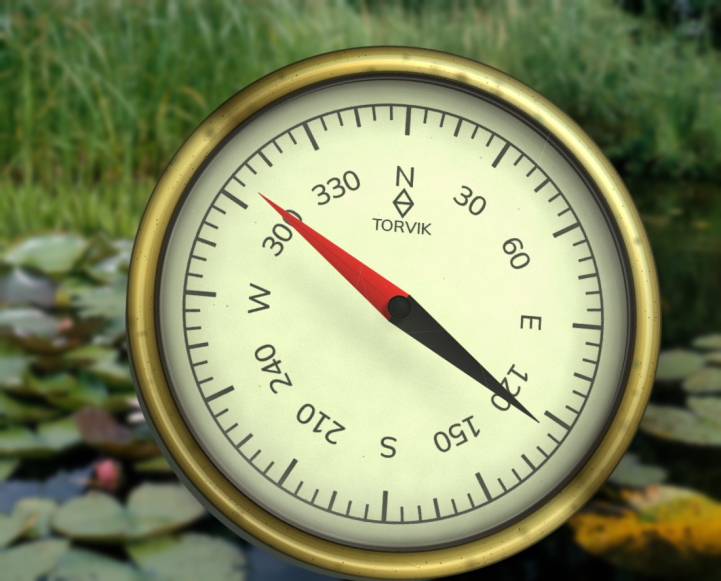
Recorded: 305 °
